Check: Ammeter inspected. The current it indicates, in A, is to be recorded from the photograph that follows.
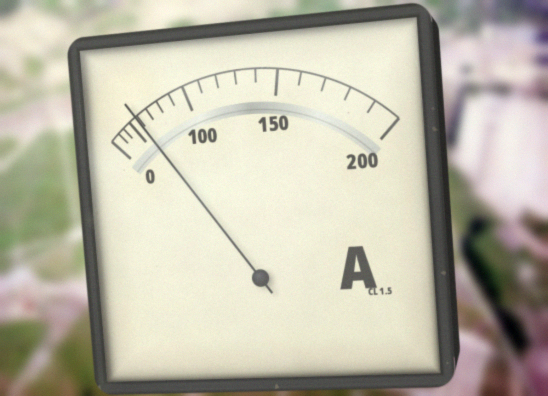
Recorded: 60 A
